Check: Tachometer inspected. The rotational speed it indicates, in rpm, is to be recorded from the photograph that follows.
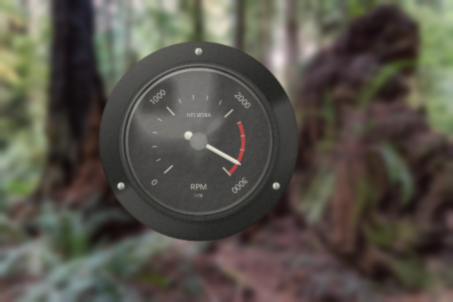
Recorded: 2800 rpm
